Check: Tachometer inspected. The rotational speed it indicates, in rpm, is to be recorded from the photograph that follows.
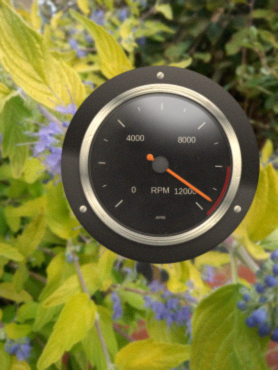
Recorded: 11500 rpm
